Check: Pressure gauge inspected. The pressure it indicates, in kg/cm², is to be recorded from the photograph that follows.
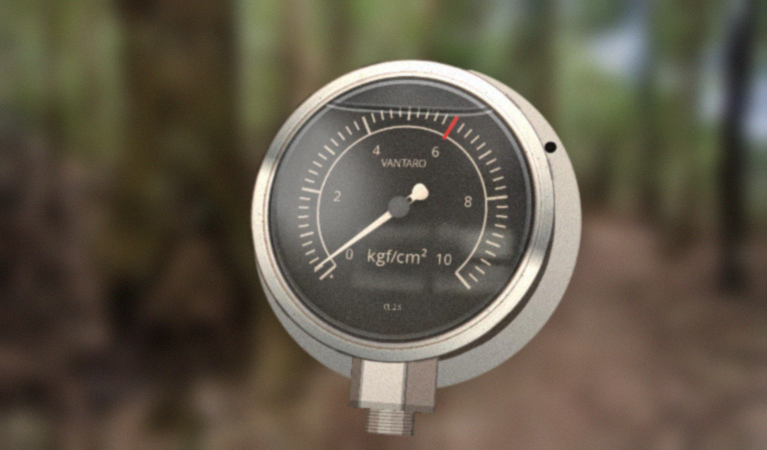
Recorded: 0.2 kg/cm²
